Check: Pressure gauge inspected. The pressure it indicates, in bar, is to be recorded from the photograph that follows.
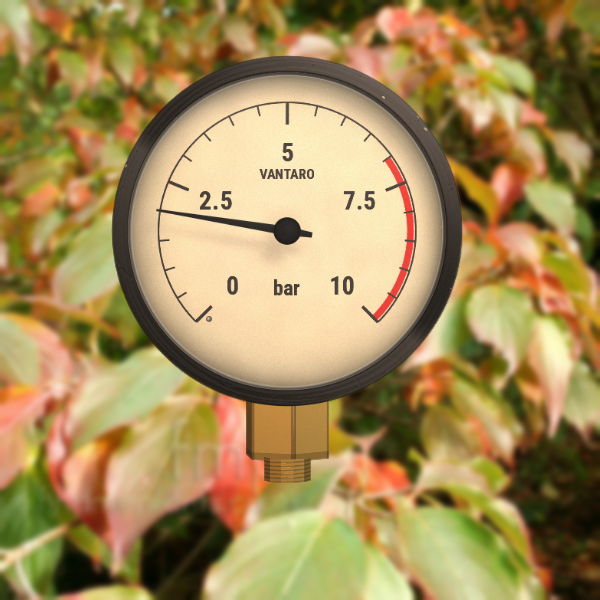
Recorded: 2 bar
